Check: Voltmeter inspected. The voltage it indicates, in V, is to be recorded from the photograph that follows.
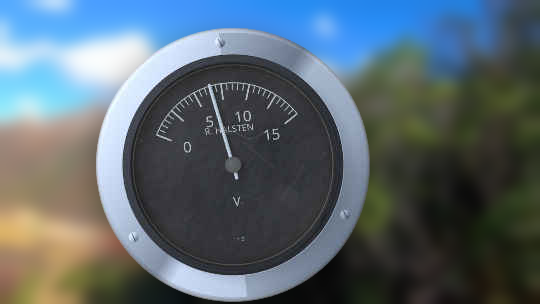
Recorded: 6.5 V
